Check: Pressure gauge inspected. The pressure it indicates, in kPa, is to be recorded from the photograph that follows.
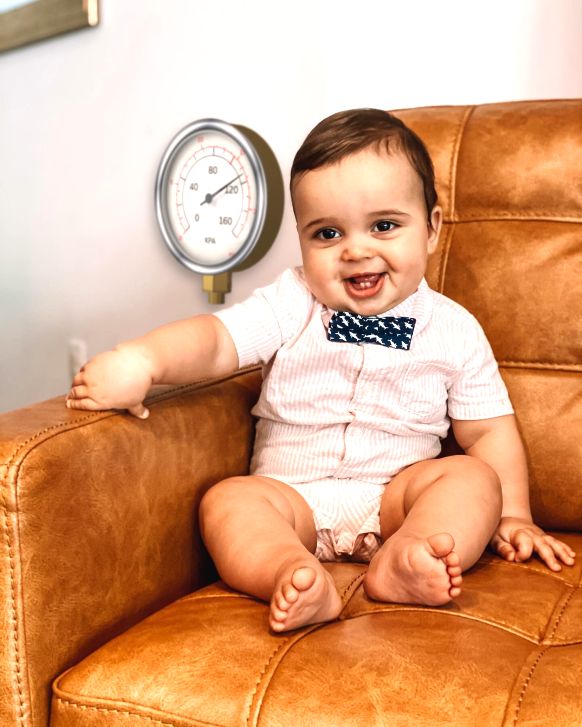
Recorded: 115 kPa
